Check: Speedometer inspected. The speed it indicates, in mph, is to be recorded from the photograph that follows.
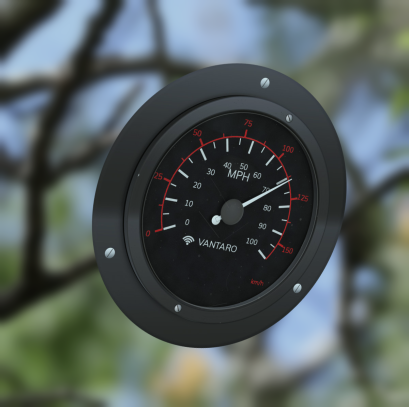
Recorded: 70 mph
